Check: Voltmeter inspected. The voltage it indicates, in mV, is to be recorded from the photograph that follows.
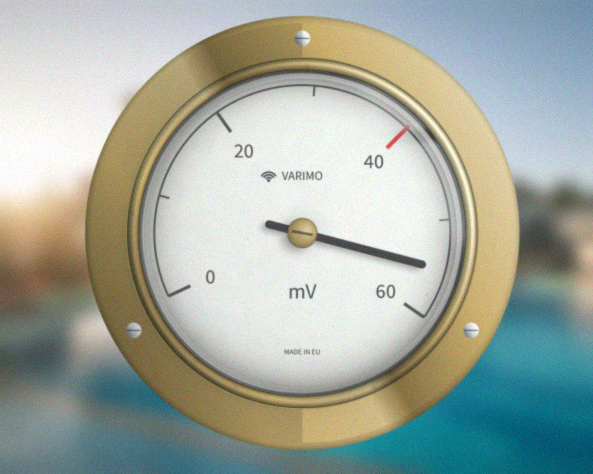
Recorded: 55 mV
